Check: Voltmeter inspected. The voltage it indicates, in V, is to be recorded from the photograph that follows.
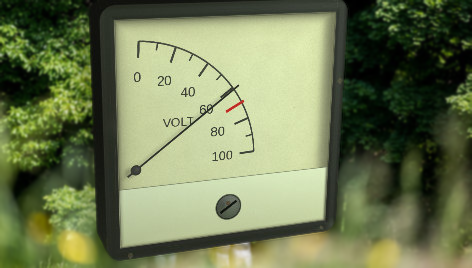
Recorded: 60 V
